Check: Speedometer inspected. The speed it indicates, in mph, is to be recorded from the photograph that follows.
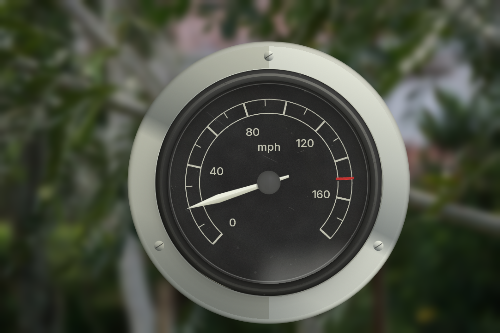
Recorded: 20 mph
